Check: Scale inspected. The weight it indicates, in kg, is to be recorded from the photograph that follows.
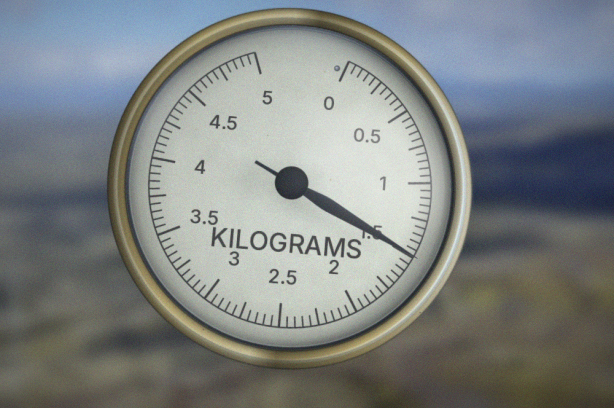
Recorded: 1.5 kg
